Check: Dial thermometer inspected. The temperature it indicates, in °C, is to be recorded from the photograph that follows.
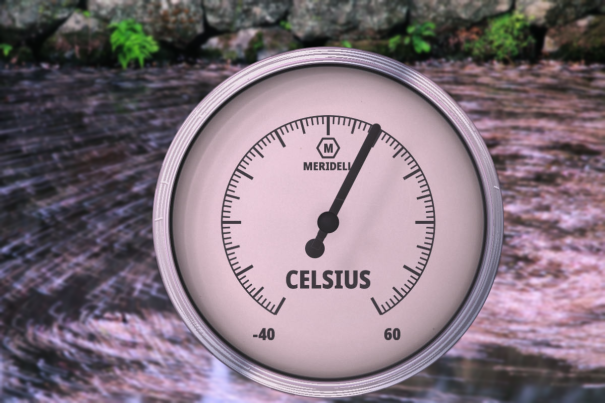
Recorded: 19 °C
